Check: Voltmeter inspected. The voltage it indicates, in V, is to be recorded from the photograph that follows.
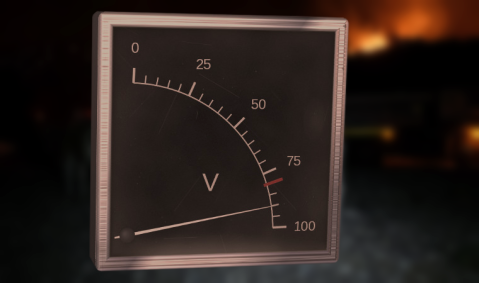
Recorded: 90 V
